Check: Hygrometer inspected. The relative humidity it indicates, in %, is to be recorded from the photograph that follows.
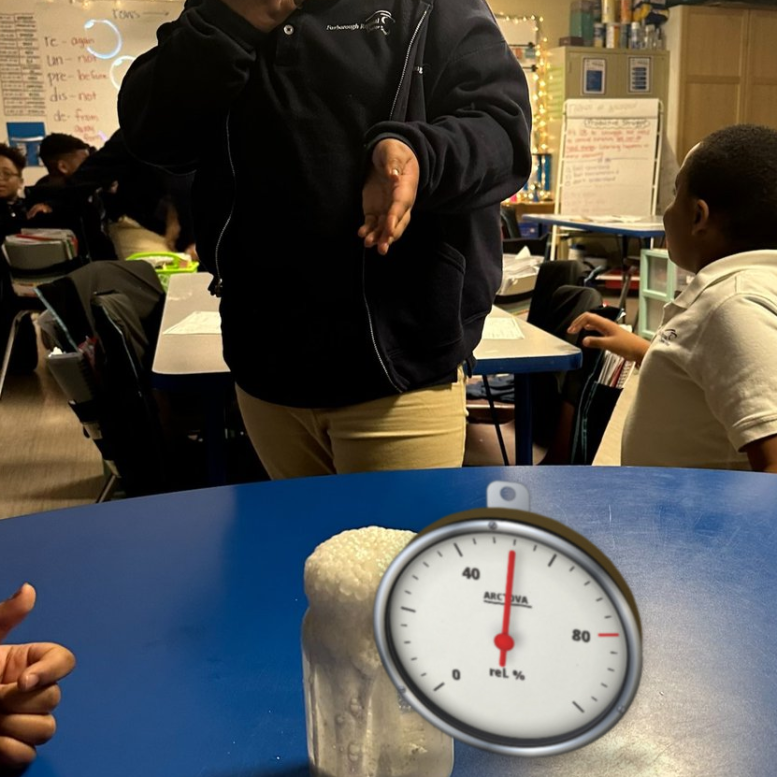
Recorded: 52 %
